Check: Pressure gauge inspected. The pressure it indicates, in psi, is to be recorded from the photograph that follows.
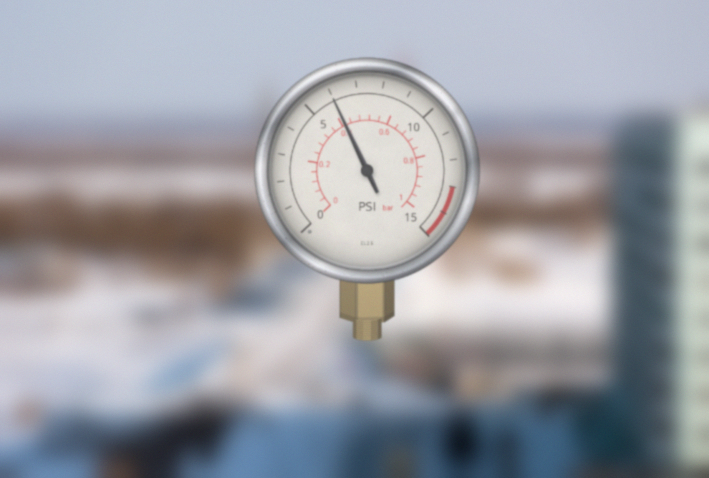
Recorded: 6 psi
